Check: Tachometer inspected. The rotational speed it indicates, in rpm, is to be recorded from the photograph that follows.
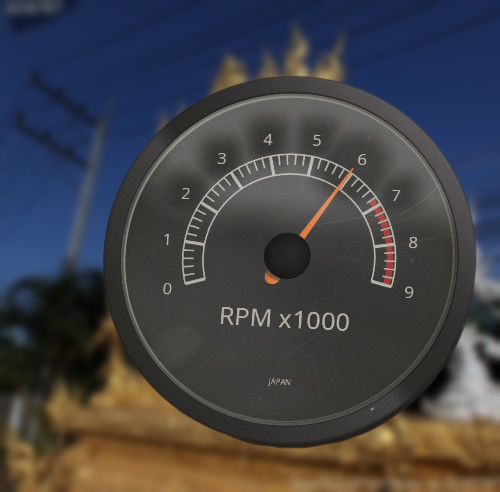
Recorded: 6000 rpm
